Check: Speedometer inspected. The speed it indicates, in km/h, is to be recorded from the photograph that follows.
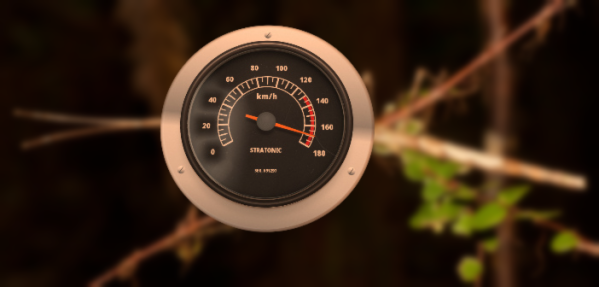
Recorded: 170 km/h
